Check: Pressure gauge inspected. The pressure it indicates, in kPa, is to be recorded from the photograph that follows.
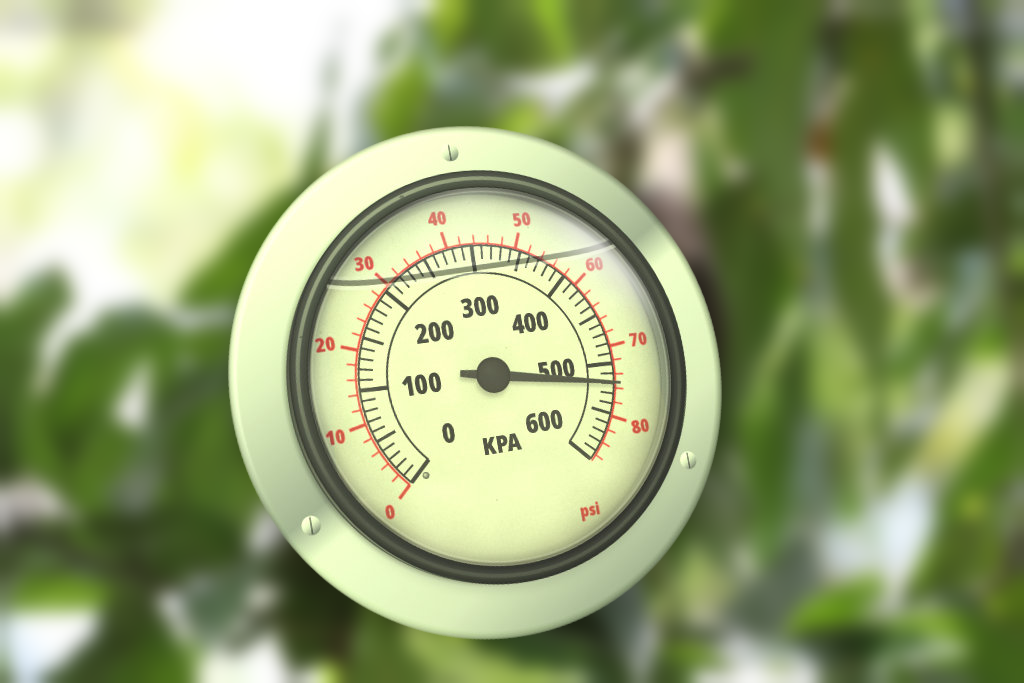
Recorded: 520 kPa
